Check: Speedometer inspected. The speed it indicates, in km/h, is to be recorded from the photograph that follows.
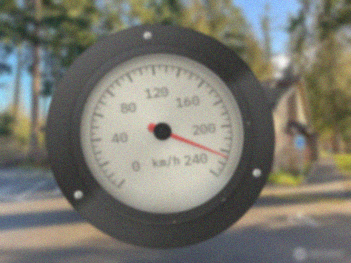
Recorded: 225 km/h
